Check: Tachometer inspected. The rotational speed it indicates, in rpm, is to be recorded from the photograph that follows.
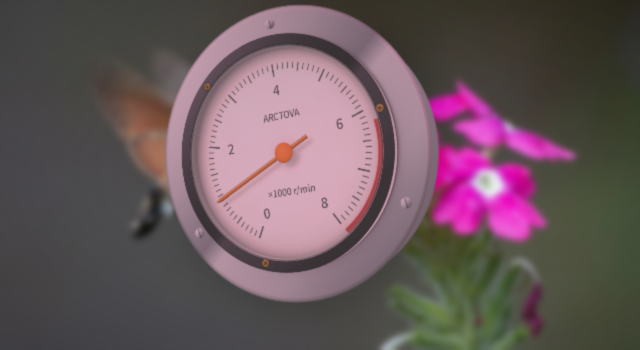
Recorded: 1000 rpm
